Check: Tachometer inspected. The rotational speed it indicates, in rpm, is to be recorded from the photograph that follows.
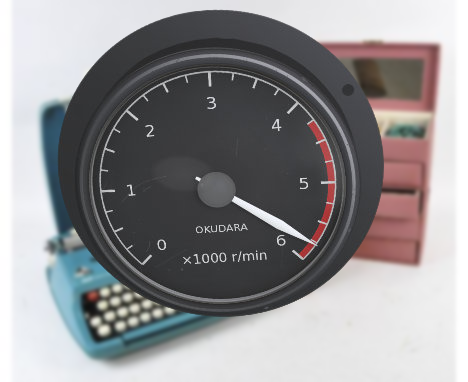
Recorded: 5750 rpm
